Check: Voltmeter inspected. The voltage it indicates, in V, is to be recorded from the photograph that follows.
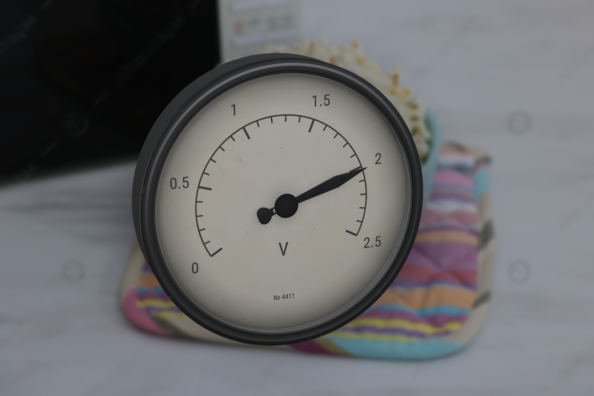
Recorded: 2 V
